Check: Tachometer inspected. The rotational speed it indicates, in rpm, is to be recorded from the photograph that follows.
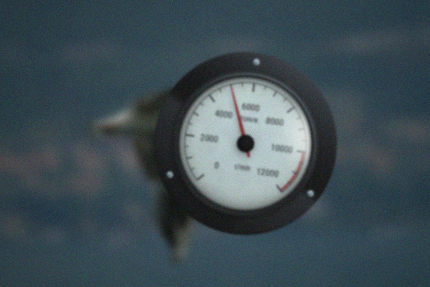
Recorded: 5000 rpm
